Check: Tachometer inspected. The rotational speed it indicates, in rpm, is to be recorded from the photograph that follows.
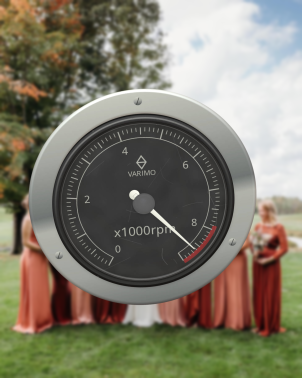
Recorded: 8600 rpm
